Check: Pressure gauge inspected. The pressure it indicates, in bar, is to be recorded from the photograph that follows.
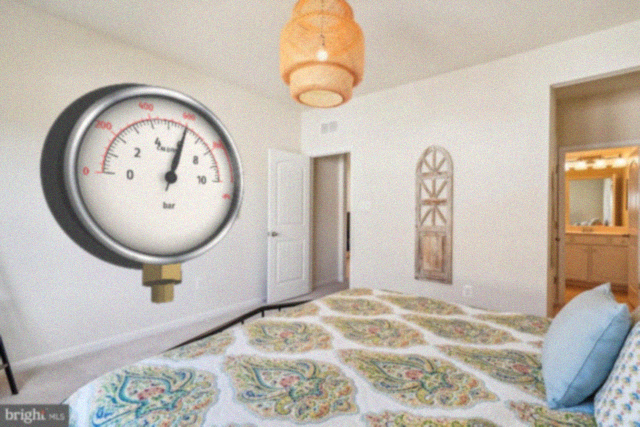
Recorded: 6 bar
